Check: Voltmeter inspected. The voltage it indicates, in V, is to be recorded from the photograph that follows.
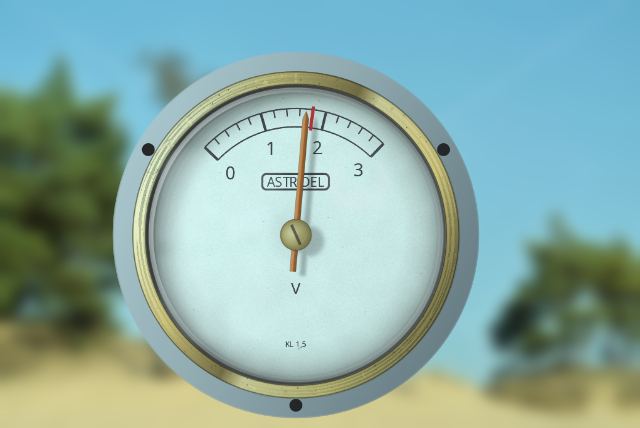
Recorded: 1.7 V
